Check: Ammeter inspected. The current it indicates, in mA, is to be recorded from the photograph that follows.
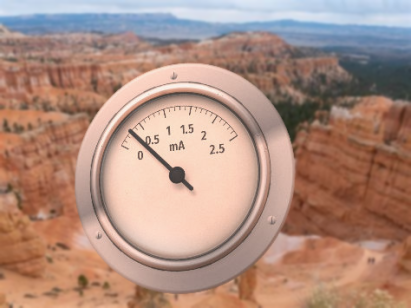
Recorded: 0.3 mA
